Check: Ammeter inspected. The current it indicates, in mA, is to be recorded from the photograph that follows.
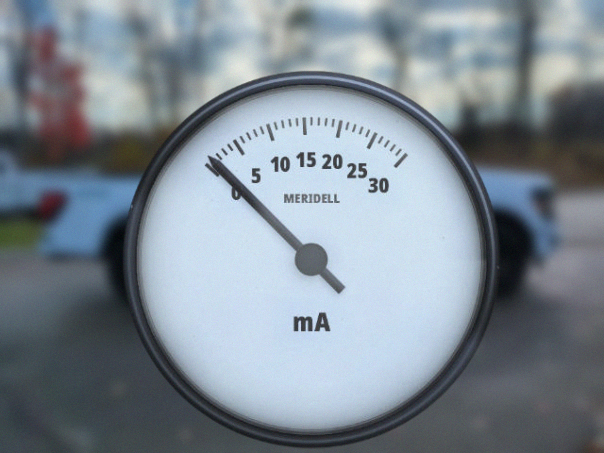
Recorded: 1 mA
